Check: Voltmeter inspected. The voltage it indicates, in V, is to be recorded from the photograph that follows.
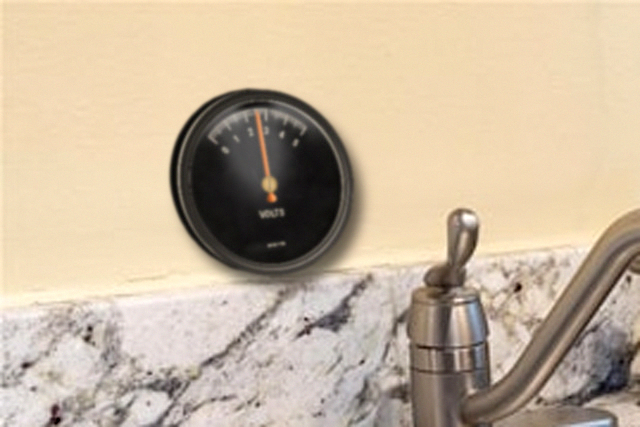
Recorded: 2.5 V
